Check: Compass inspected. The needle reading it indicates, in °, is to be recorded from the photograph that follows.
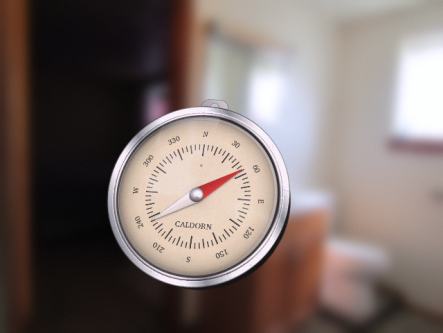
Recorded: 55 °
